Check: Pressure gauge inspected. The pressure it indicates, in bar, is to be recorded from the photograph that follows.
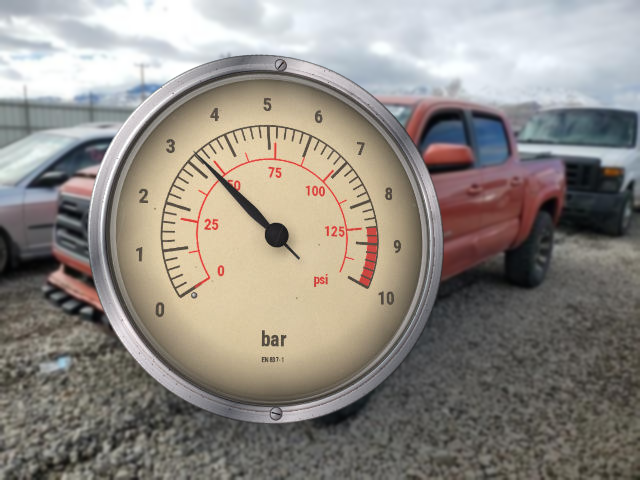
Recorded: 3.2 bar
